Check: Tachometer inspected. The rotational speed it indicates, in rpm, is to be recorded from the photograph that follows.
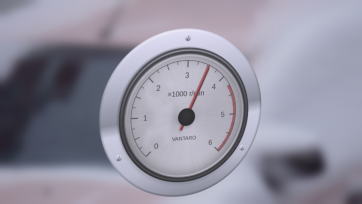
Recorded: 3500 rpm
